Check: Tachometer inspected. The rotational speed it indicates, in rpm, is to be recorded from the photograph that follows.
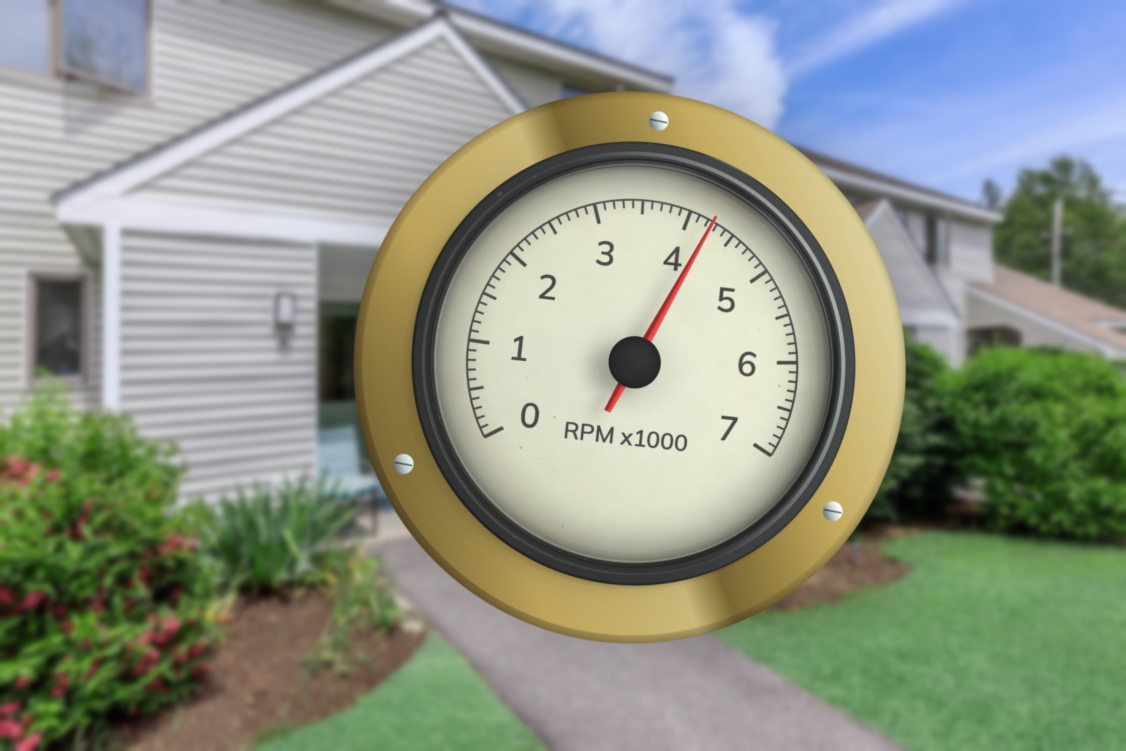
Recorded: 4250 rpm
